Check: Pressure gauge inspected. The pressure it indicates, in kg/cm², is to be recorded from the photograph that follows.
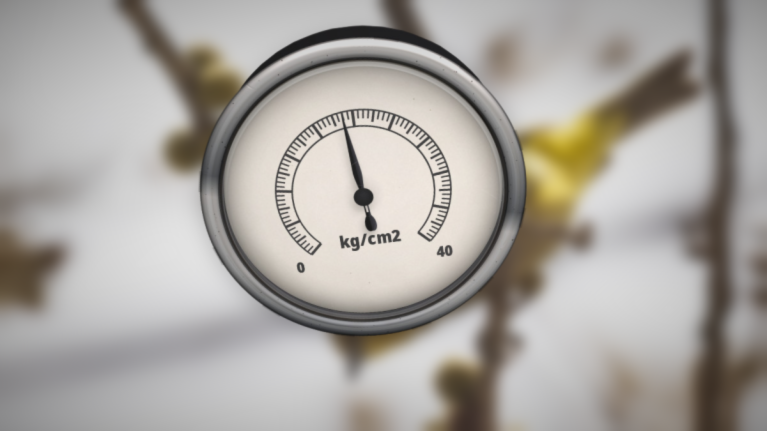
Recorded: 19 kg/cm²
